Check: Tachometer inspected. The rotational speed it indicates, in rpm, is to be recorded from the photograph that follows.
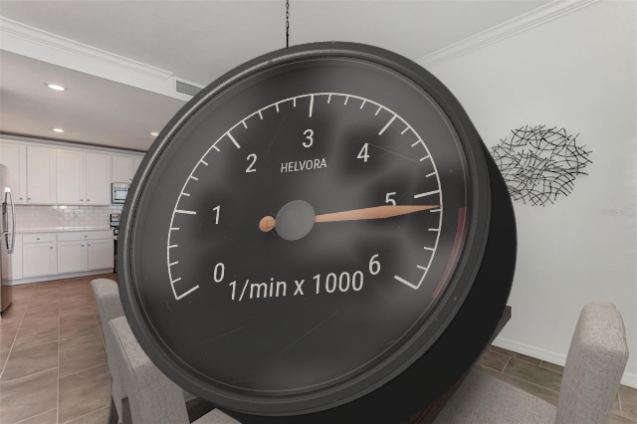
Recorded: 5200 rpm
